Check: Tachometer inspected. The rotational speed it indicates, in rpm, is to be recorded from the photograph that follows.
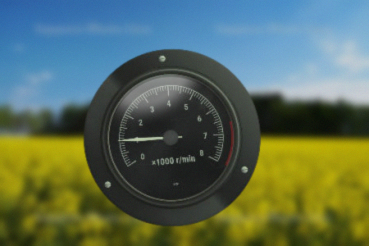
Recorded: 1000 rpm
